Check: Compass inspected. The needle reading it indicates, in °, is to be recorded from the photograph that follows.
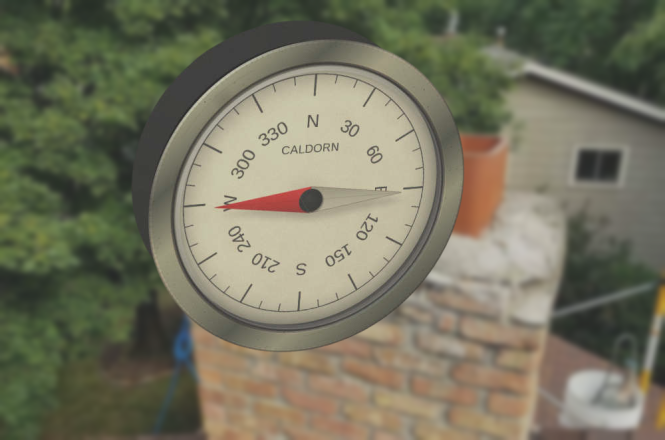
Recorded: 270 °
